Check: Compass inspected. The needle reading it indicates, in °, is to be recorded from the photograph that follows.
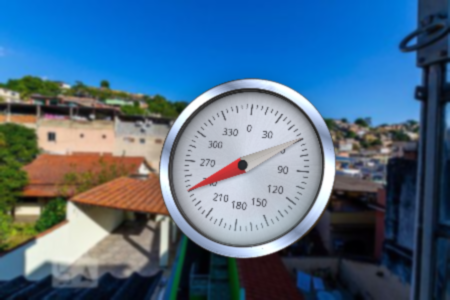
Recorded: 240 °
